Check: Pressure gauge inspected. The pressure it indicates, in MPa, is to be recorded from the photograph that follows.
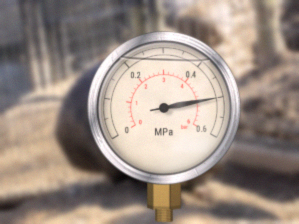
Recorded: 0.5 MPa
